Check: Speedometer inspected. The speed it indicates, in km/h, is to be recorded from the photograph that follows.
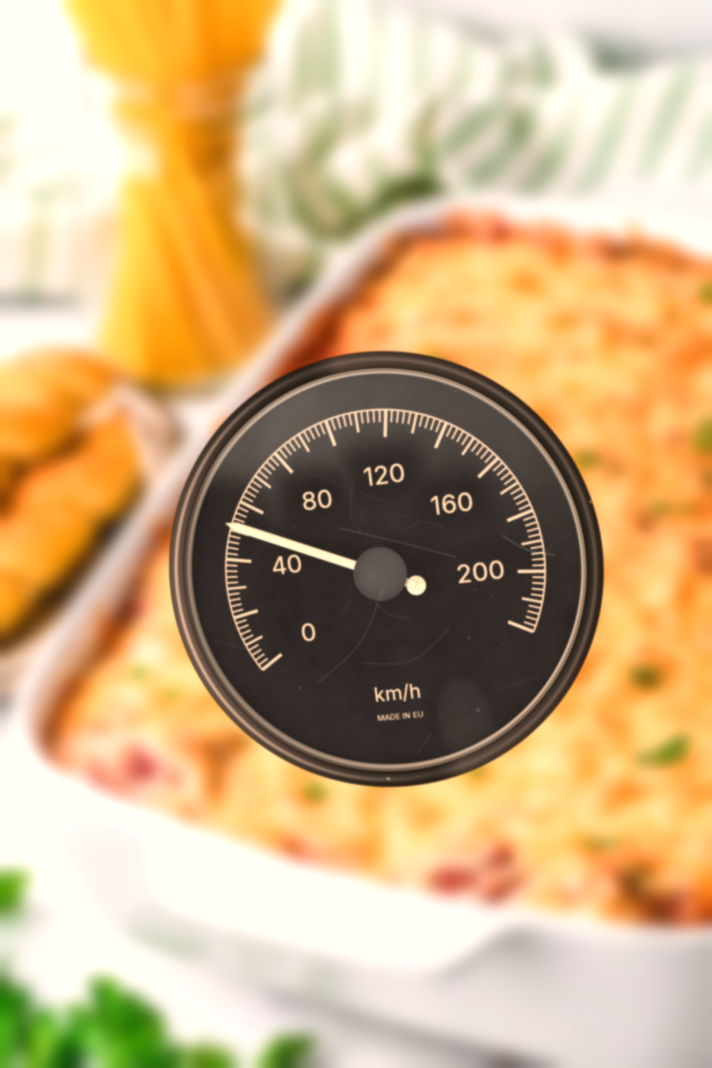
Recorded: 52 km/h
